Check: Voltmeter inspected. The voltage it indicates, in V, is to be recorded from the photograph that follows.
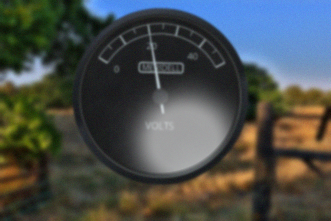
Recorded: 20 V
